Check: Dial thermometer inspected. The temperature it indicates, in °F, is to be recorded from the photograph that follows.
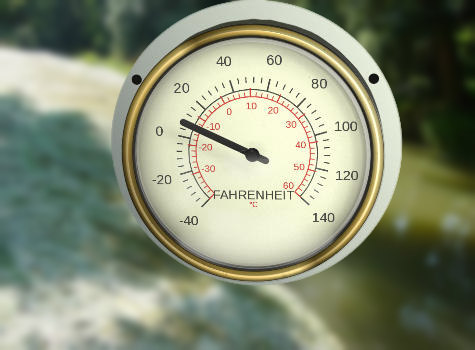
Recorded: 8 °F
